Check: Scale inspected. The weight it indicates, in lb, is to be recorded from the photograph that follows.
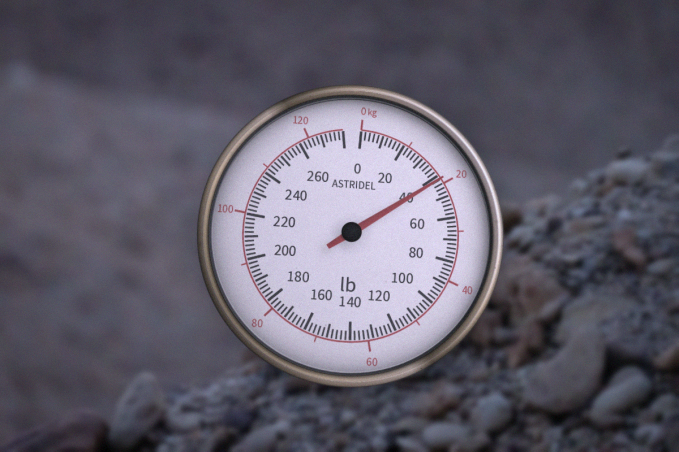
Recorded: 42 lb
